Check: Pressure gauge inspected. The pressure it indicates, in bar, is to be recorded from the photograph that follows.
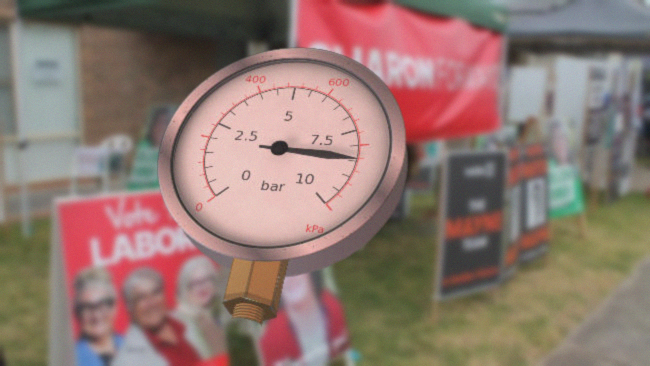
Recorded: 8.5 bar
